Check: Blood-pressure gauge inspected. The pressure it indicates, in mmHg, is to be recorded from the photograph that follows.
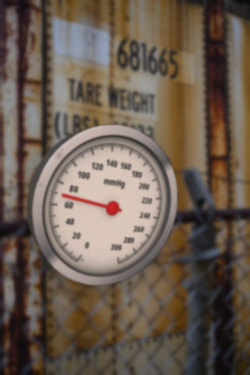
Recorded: 70 mmHg
